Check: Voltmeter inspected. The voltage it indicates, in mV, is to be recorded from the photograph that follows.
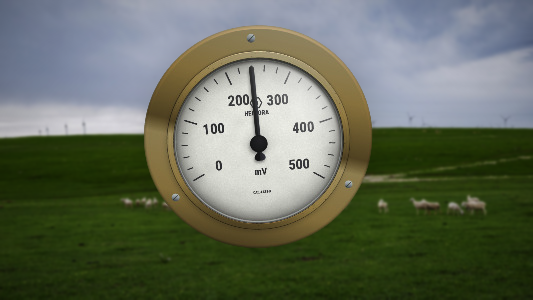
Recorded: 240 mV
